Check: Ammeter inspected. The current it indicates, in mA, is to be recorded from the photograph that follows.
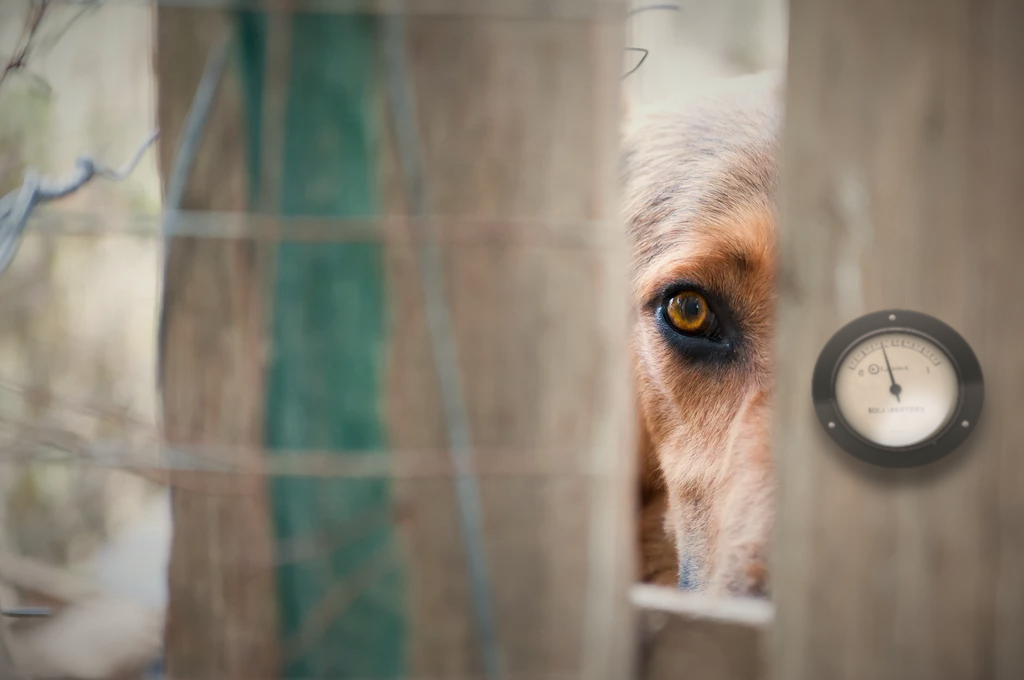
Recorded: 0.4 mA
